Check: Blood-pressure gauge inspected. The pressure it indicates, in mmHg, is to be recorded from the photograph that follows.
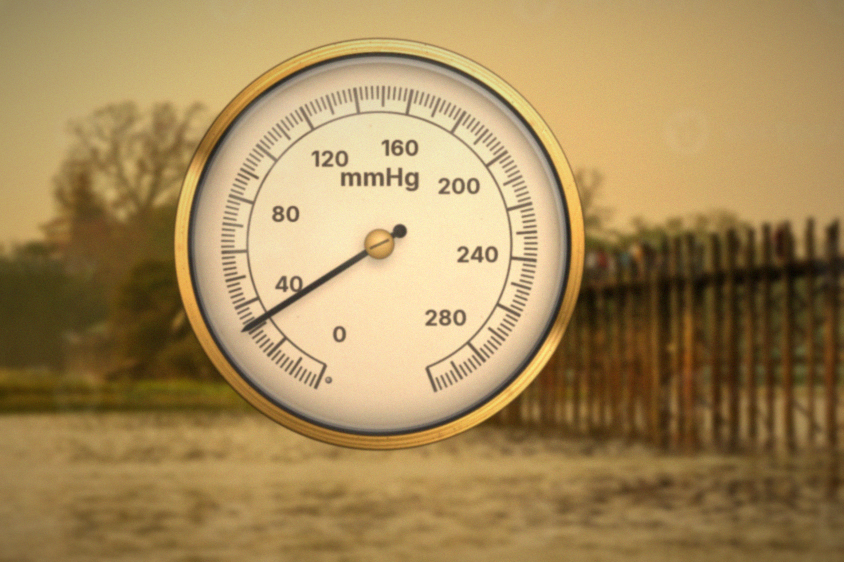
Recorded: 32 mmHg
